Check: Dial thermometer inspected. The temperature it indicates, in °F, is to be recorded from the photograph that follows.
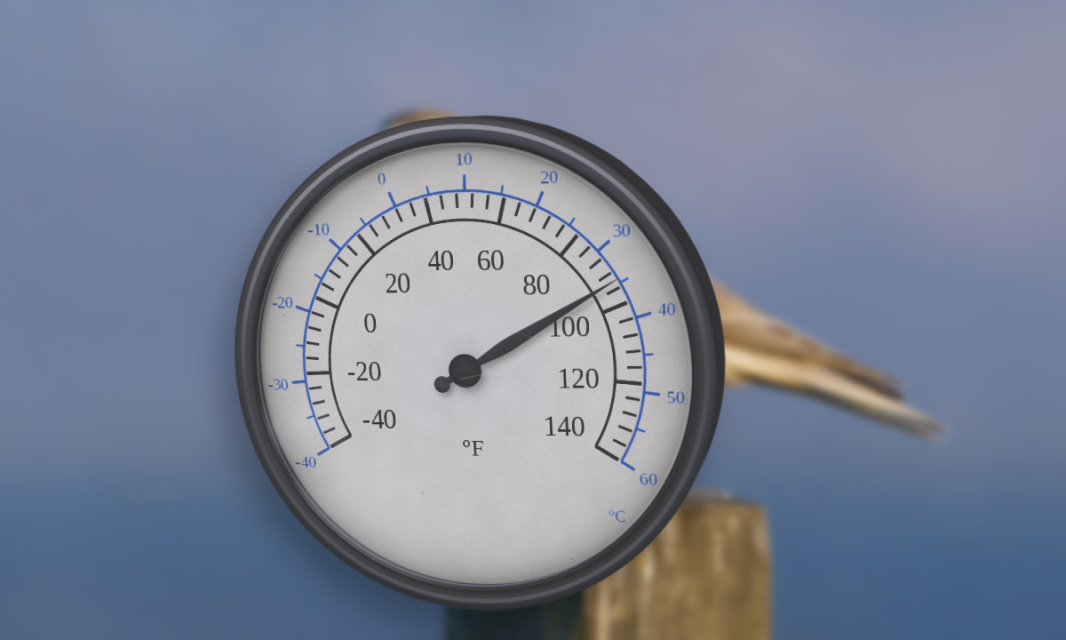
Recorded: 94 °F
